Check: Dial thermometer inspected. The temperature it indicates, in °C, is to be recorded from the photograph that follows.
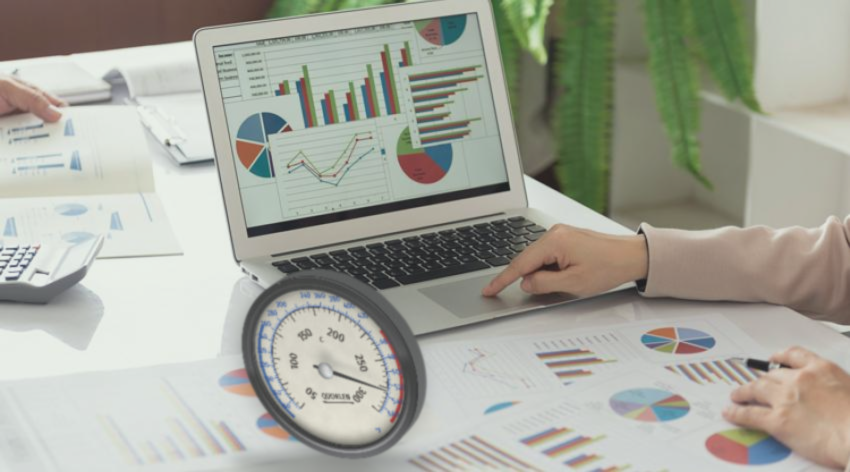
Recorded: 275 °C
